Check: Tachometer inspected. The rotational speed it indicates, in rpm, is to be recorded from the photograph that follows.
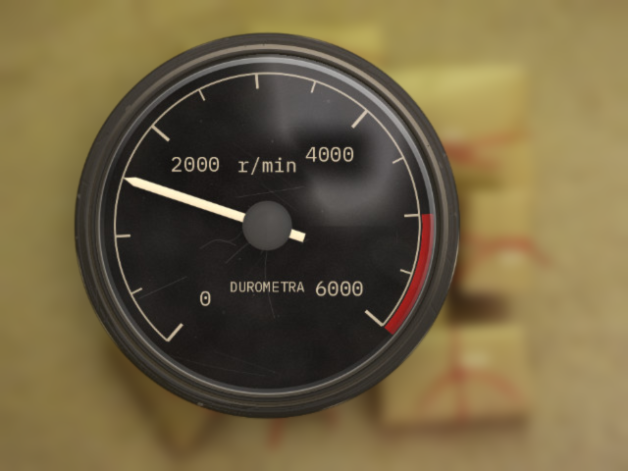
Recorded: 1500 rpm
